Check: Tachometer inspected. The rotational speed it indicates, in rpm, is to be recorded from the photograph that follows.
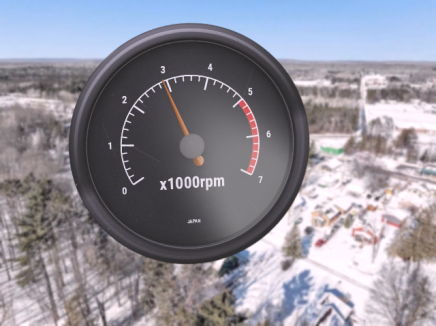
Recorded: 2900 rpm
